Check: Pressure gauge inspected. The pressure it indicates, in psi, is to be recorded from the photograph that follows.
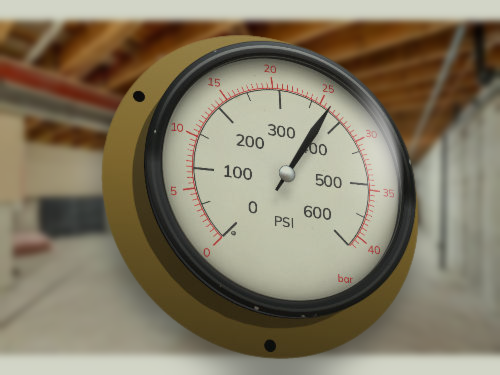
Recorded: 375 psi
